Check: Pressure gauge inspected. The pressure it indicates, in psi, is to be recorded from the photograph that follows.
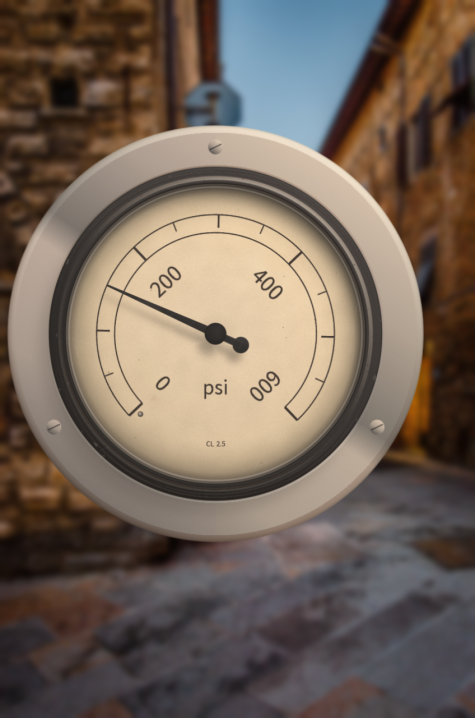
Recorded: 150 psi
